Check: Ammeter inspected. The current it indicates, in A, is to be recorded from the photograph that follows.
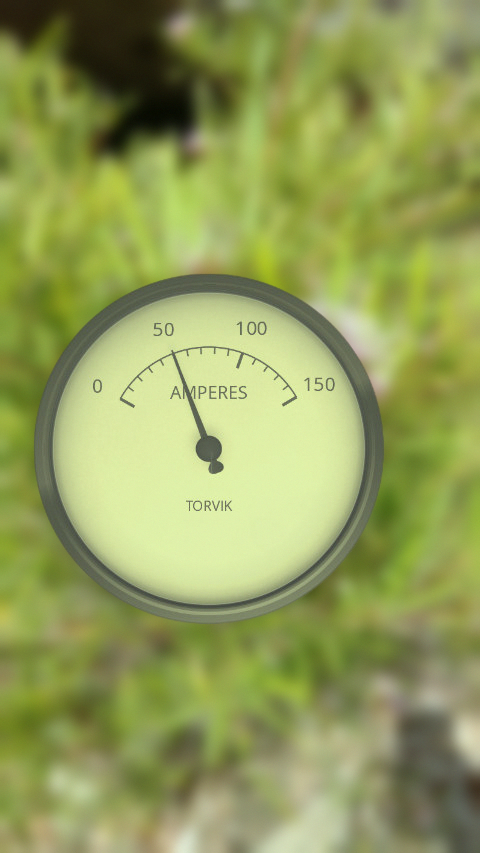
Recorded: 50 A
